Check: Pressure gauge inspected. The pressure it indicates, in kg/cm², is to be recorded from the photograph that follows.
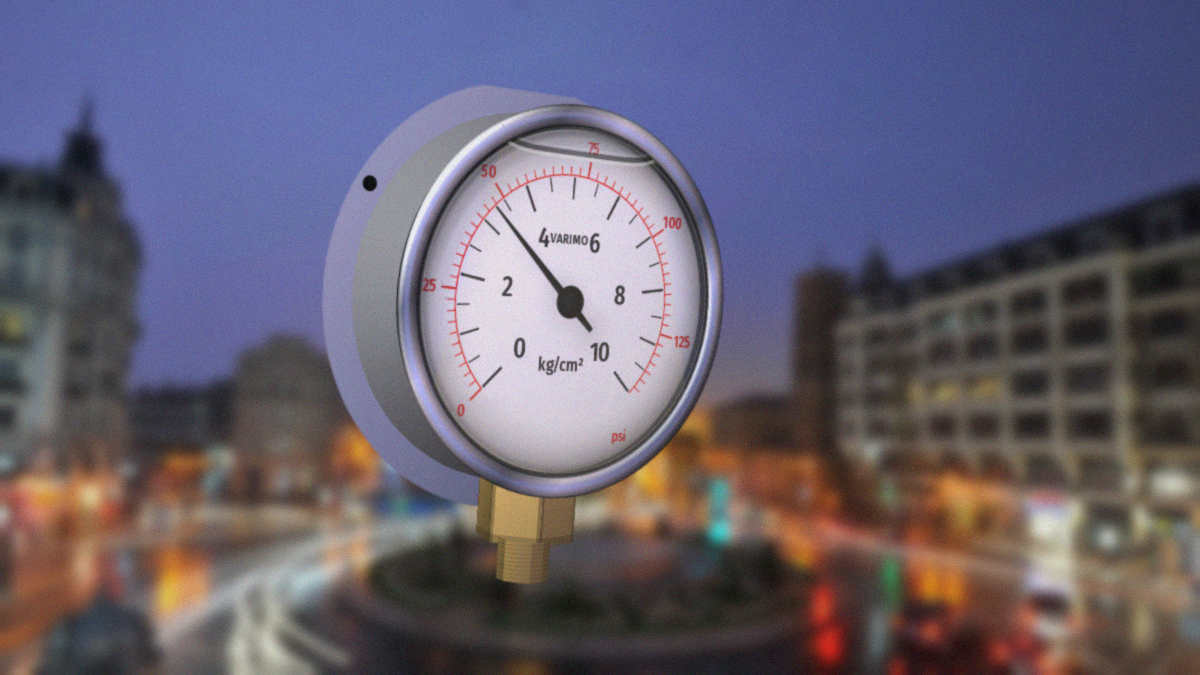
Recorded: 3.25 kg/cm²
